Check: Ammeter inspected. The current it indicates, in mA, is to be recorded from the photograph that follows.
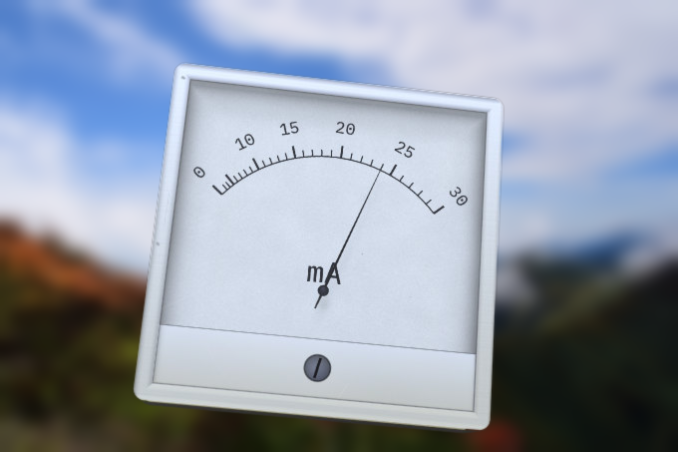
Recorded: 24 mA
